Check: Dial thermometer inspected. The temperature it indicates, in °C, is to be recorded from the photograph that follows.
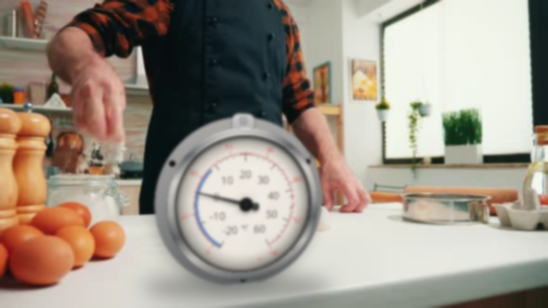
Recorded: 0 °C
